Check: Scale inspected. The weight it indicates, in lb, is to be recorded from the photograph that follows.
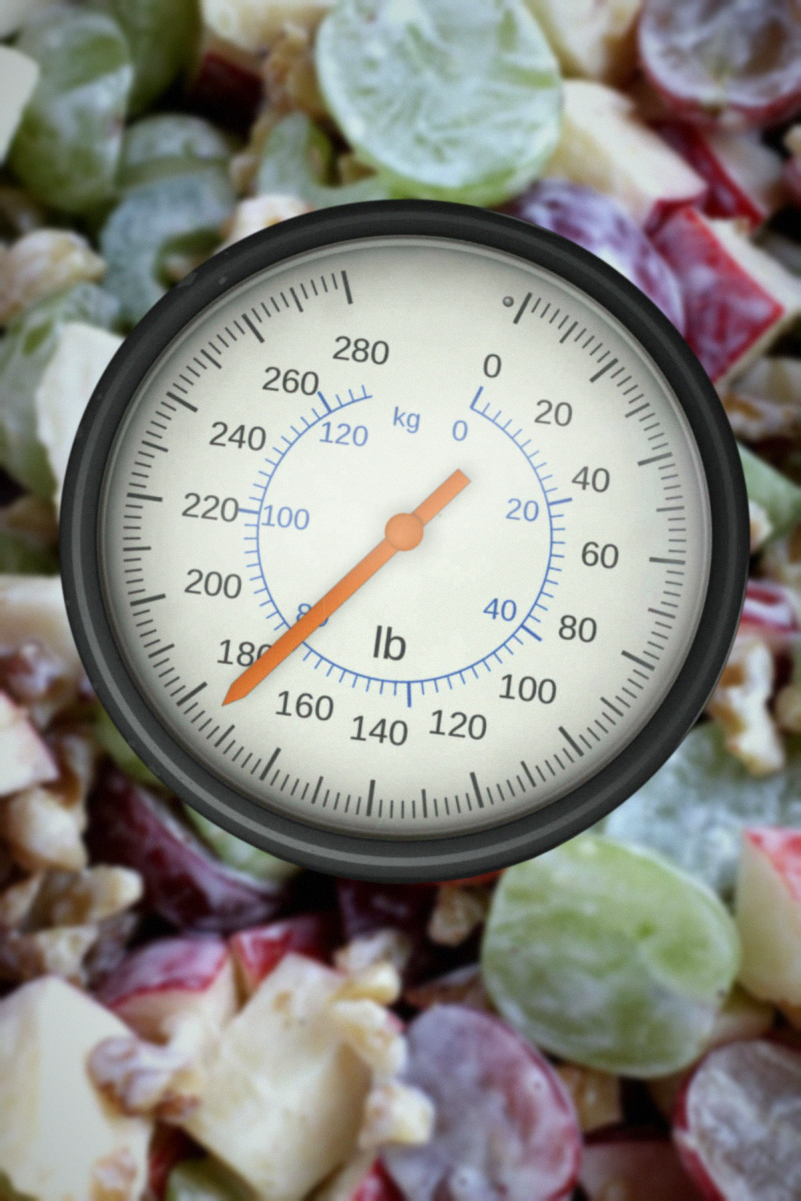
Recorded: 174 lb
